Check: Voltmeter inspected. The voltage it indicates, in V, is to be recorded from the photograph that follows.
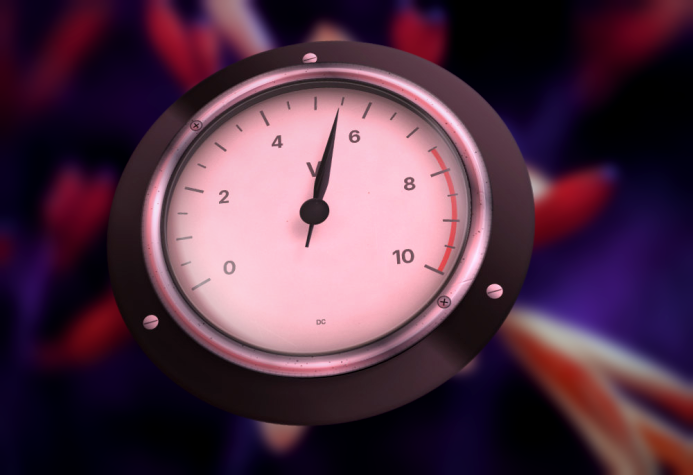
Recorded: 5.5 V
